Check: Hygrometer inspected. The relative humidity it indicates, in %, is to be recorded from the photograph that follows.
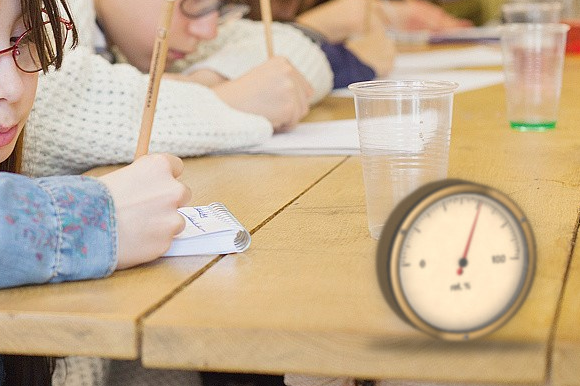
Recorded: 60 %
